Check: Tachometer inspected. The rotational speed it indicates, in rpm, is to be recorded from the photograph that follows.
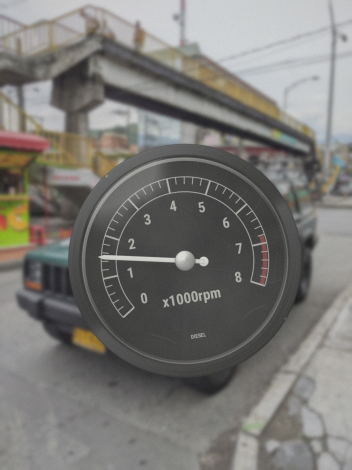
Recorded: 1500 rpm
